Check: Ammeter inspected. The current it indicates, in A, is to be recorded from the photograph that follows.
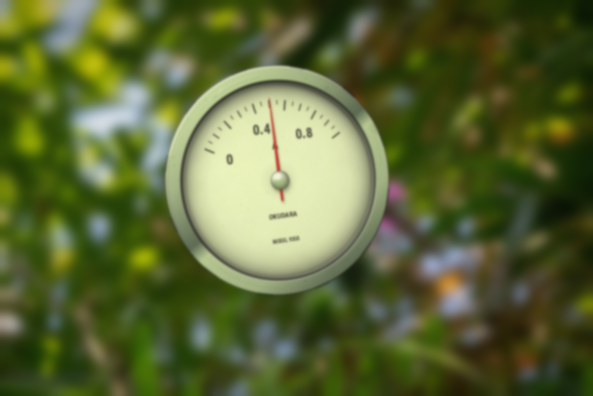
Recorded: 0.5 A
